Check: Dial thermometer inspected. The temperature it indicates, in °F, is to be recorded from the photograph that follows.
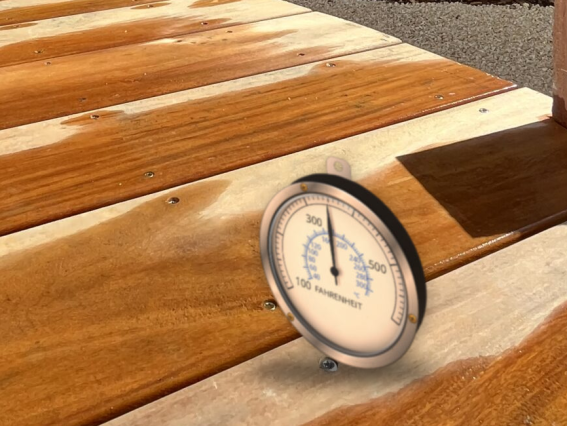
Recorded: 350 °F
